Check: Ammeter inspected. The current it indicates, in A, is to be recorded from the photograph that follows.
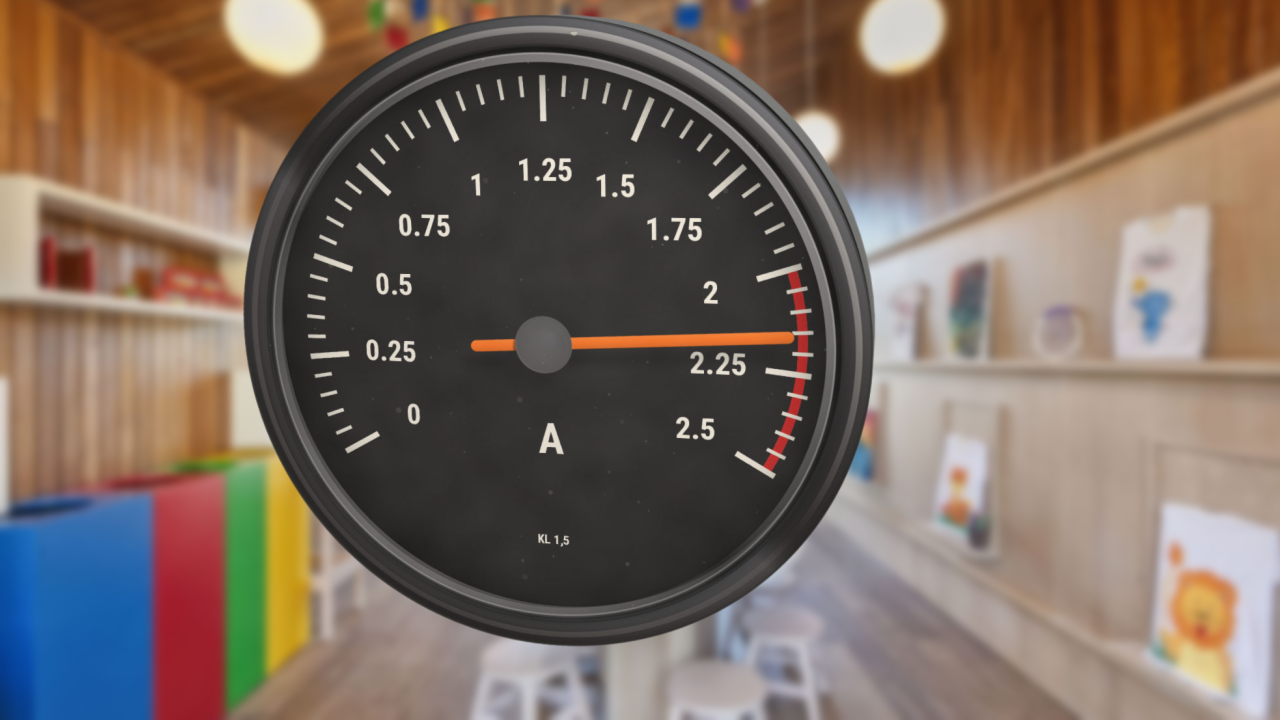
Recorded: 2.15 A
